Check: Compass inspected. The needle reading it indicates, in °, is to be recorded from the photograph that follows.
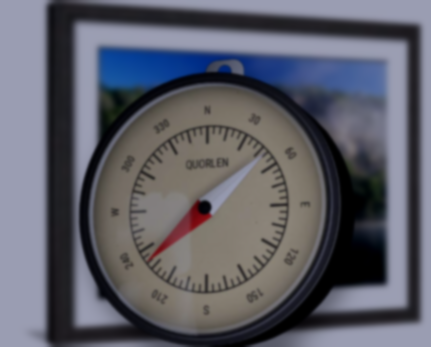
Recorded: 230 °
